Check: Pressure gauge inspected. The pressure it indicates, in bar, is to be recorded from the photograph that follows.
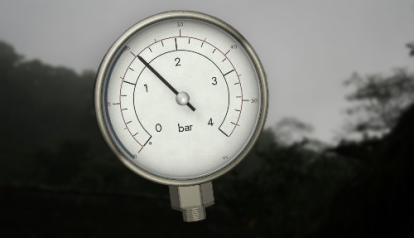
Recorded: 1.4 bar
